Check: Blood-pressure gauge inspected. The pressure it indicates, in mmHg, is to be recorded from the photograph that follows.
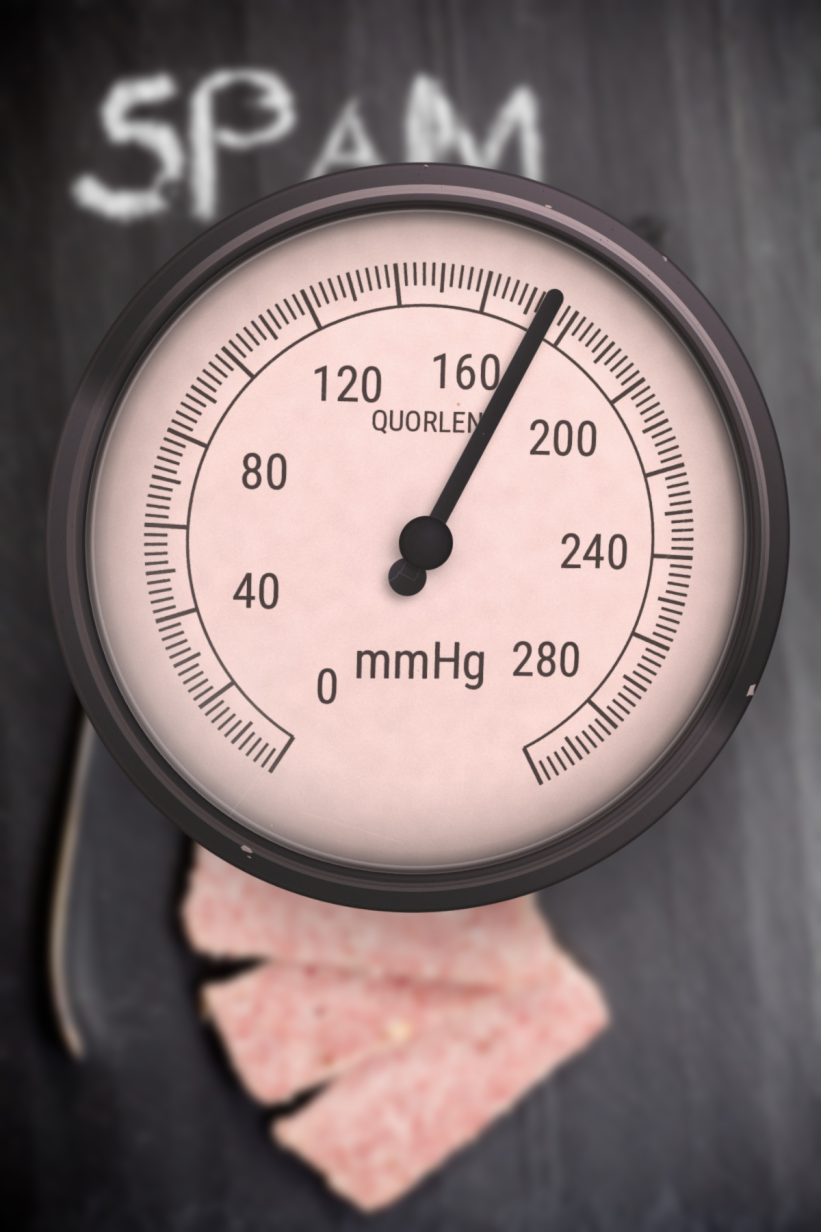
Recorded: 174 mmHg
